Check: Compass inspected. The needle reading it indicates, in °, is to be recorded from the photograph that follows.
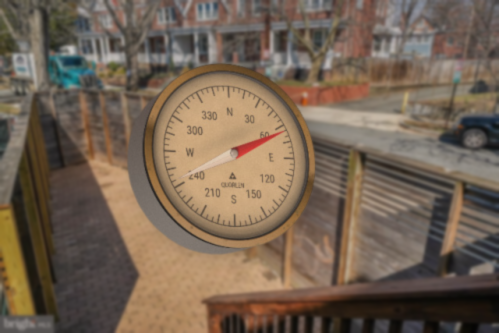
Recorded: 65 °
